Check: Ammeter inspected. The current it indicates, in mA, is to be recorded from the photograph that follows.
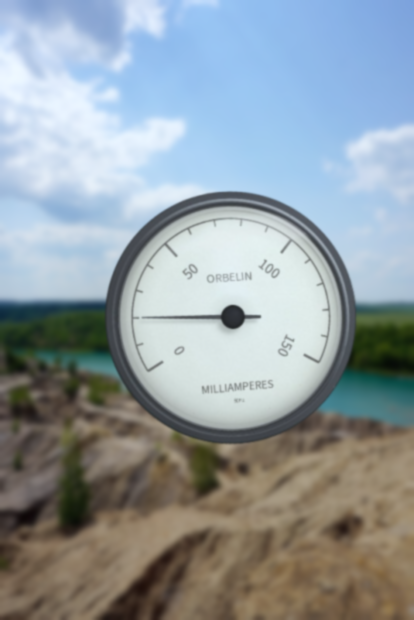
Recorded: 20 mA
